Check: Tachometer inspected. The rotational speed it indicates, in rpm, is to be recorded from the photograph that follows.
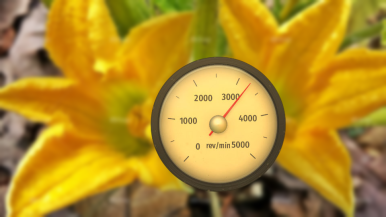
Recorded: 3250 rpm
